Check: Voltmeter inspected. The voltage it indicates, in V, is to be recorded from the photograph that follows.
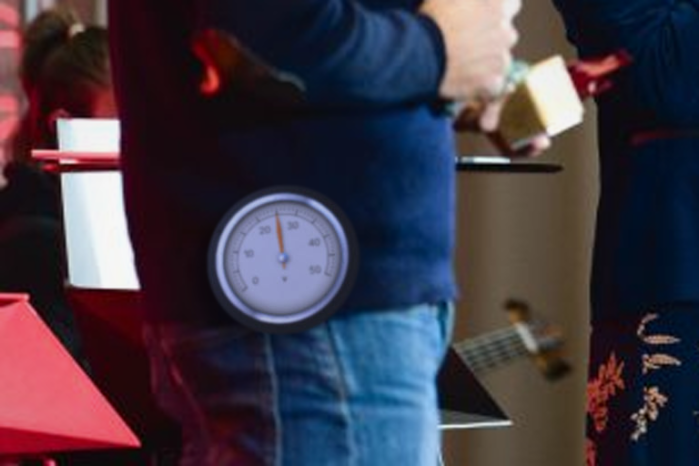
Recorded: 25 V
